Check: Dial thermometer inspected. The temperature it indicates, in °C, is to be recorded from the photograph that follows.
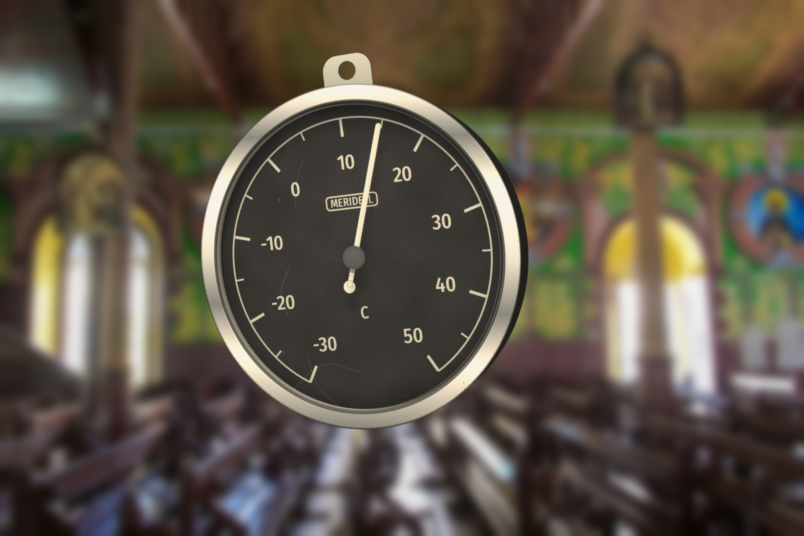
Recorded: 15 °C
